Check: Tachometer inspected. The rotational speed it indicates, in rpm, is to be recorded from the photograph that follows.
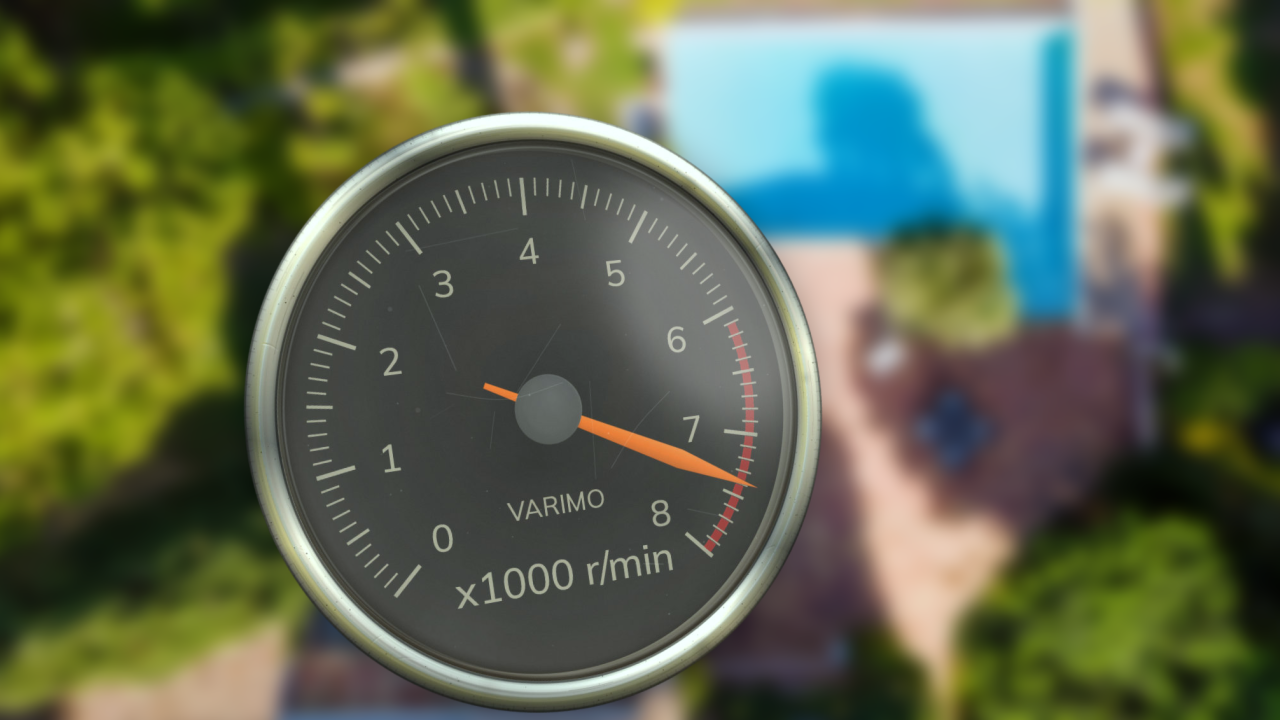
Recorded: 7400 rpm
